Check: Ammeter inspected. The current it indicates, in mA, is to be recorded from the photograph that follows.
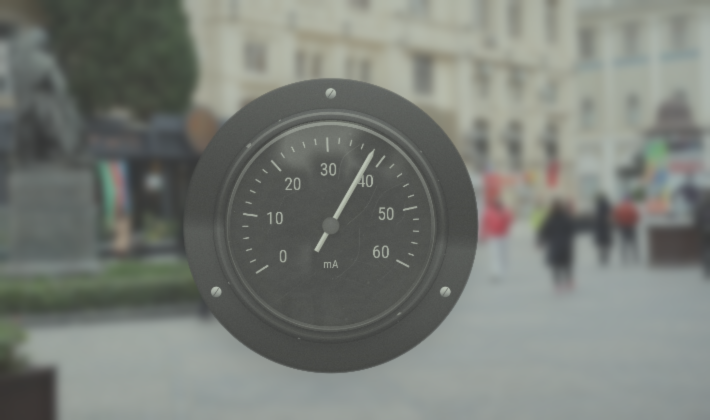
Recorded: 38 mA
